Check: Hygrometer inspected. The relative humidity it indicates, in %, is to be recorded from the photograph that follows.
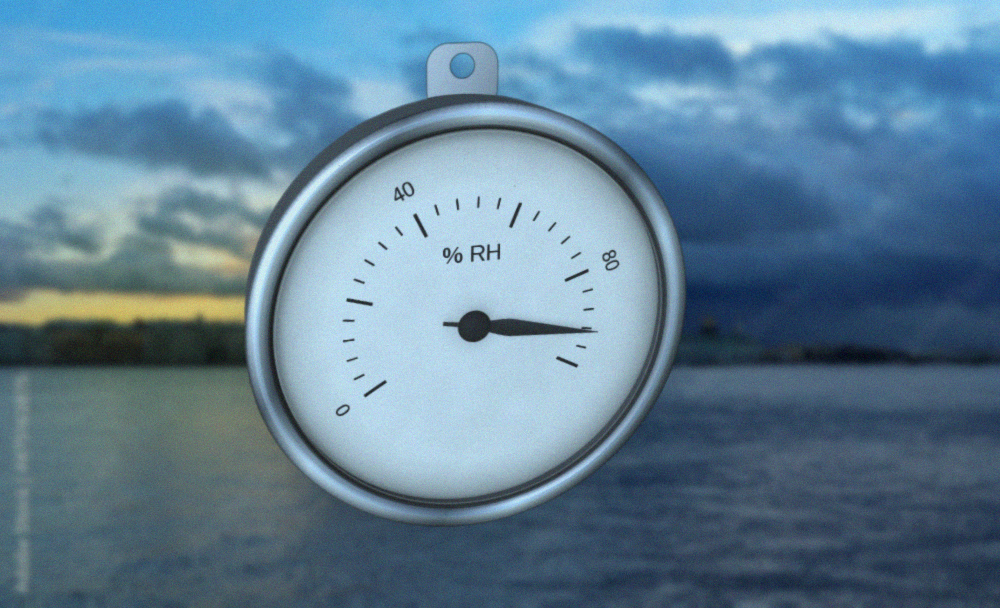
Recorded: 92 %
